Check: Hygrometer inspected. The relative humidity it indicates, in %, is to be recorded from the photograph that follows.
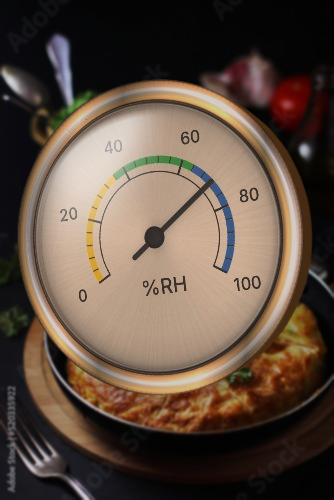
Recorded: 72 %
